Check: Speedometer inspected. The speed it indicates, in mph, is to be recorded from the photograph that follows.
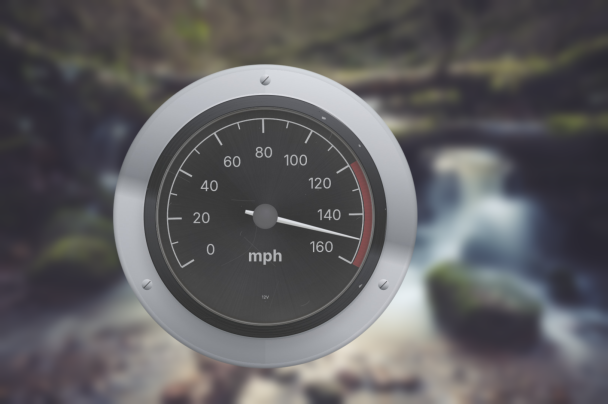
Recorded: 150 mph
